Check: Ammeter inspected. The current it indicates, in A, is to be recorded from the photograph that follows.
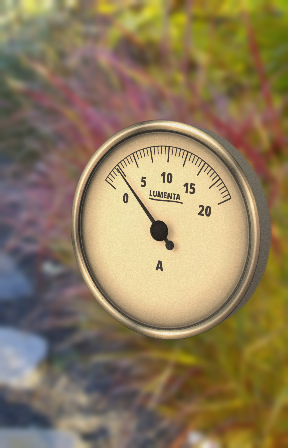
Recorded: 2.5 A
